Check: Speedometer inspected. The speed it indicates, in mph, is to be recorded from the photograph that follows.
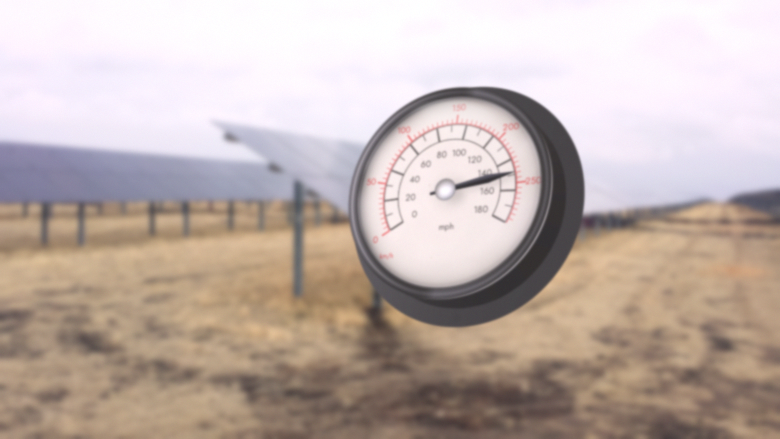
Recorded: 150 mph
